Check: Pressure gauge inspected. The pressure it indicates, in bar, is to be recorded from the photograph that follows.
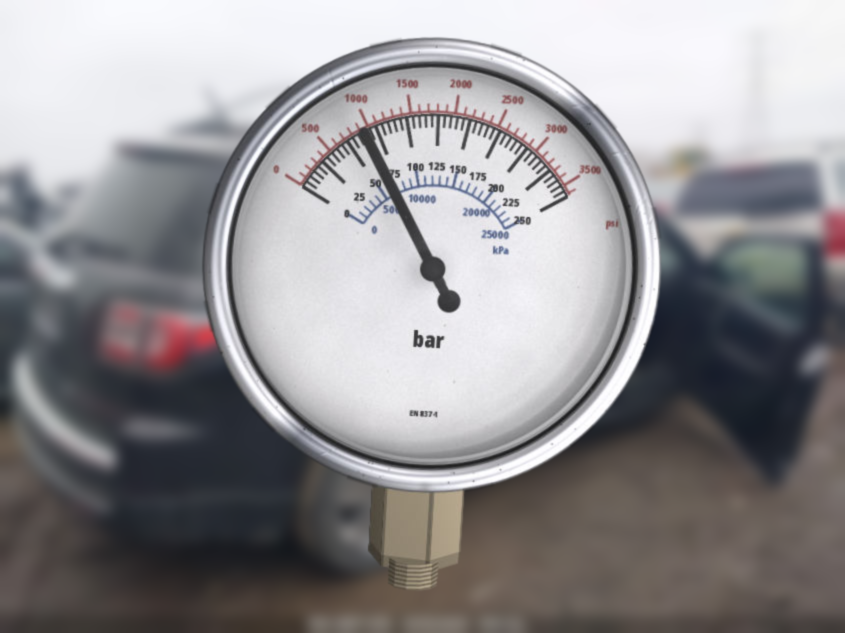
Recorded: 65 bar
